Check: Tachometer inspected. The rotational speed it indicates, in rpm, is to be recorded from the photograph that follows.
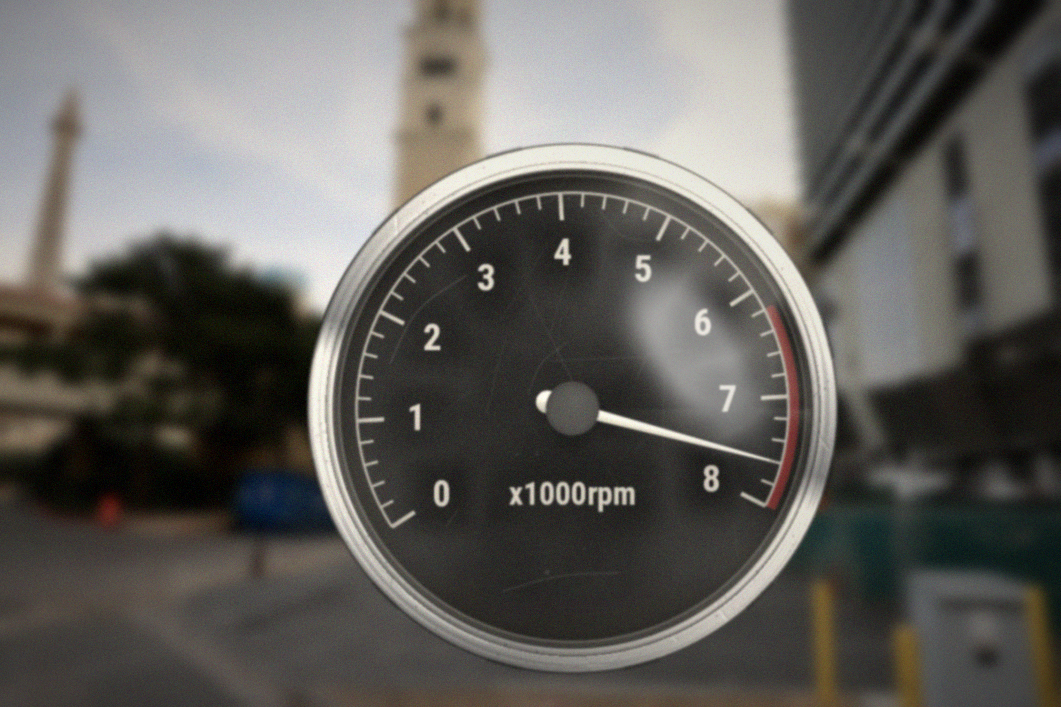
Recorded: 7600 rpm
